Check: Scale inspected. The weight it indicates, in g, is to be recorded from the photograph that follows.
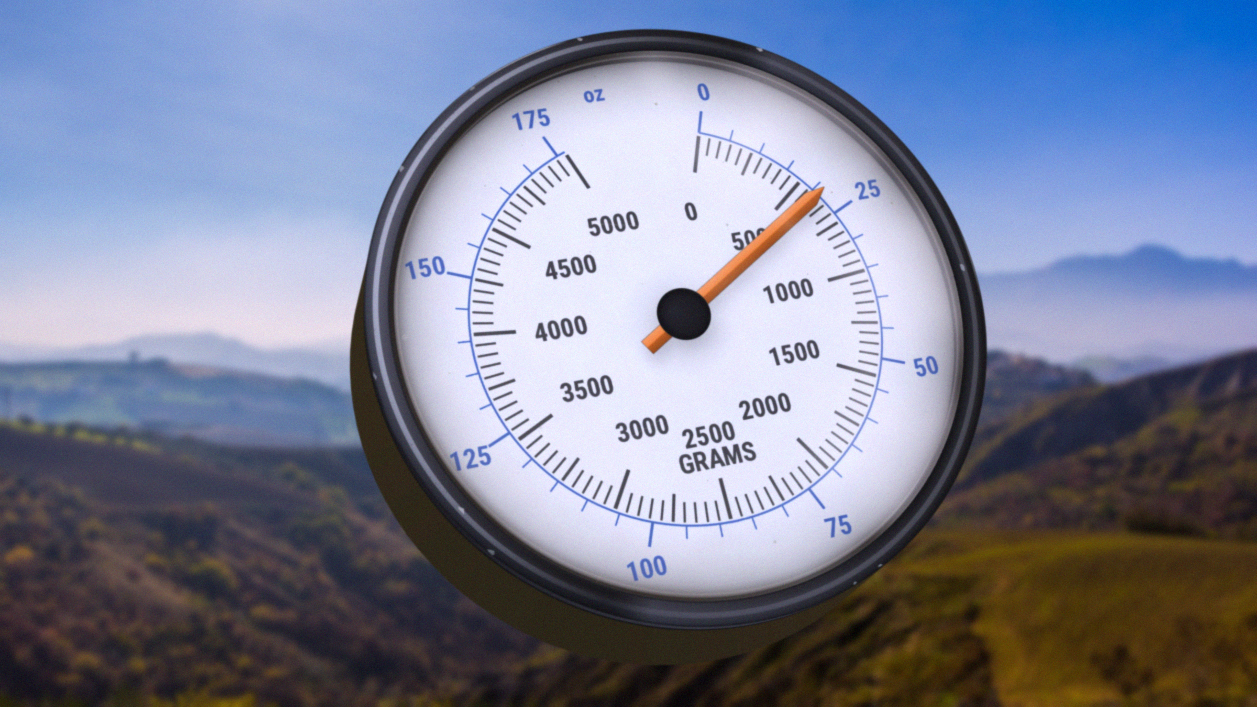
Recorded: 600 g
